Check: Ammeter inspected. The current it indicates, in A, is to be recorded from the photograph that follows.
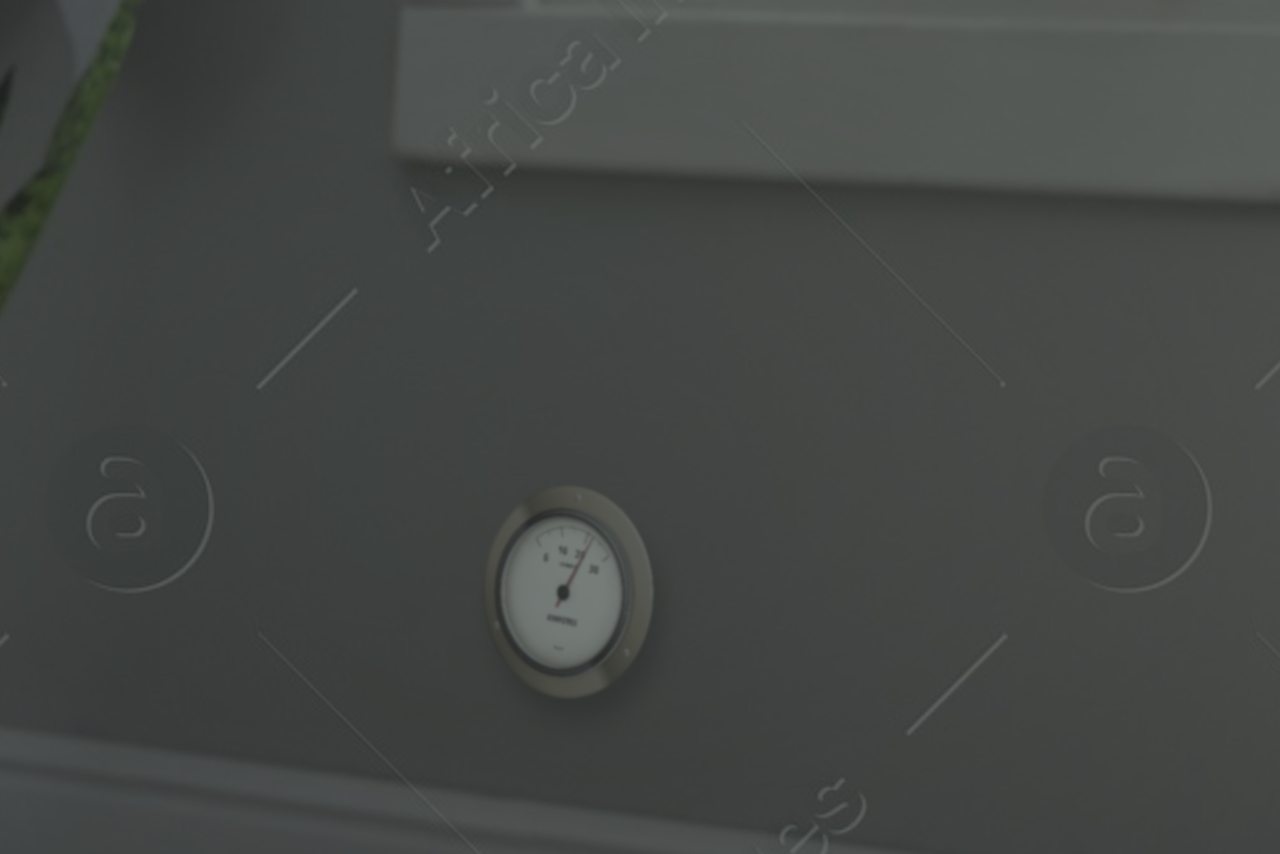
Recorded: 22.5 A
